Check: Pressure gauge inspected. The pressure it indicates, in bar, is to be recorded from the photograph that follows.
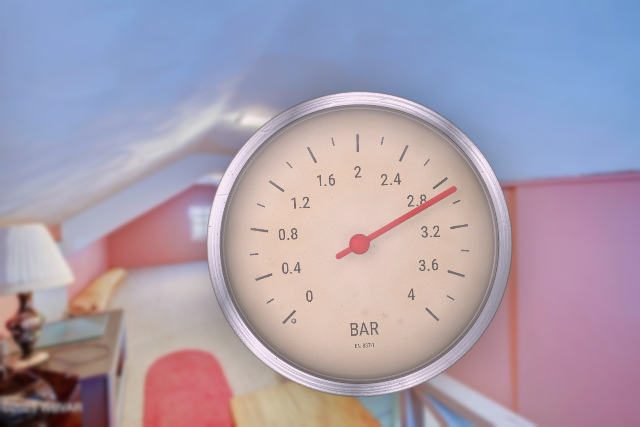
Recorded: 2.9 bar
